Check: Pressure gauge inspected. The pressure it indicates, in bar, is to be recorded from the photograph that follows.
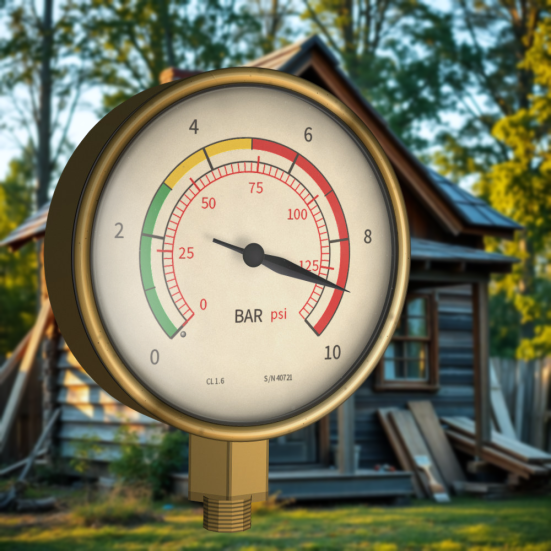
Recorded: 9 bar
